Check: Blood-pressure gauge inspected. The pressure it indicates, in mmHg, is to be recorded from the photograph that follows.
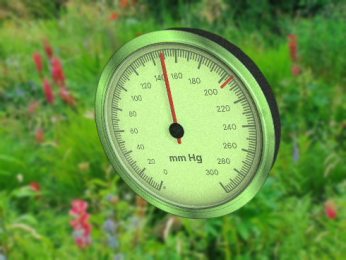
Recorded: 150 mmHg
